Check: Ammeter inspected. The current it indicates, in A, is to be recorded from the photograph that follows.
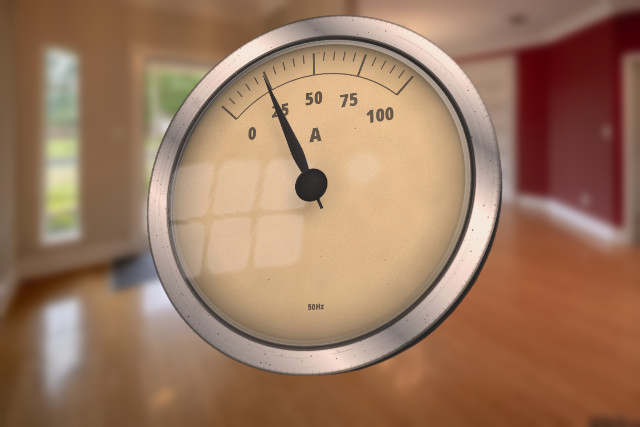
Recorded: 25 A
